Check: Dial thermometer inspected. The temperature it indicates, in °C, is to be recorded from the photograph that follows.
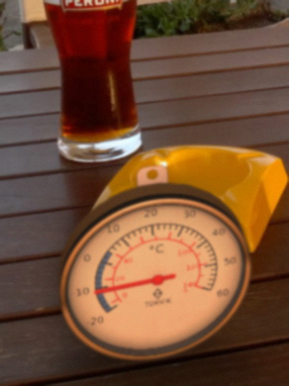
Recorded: -10 °C
